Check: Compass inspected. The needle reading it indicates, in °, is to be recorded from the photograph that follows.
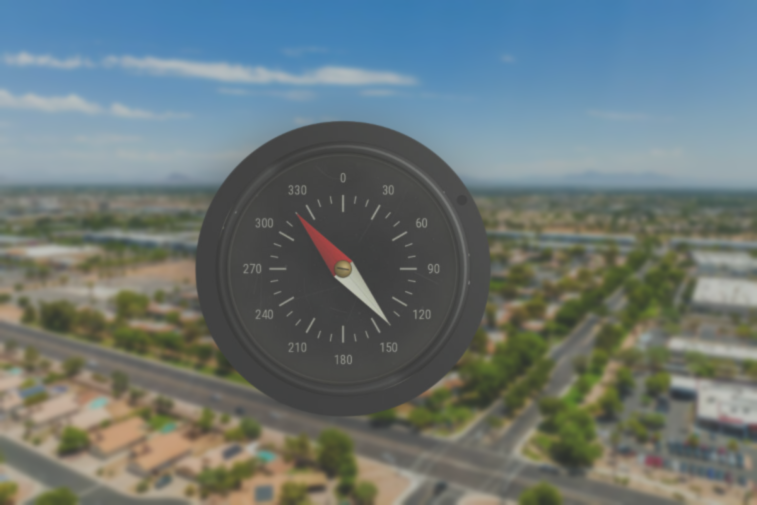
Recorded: 320 °
